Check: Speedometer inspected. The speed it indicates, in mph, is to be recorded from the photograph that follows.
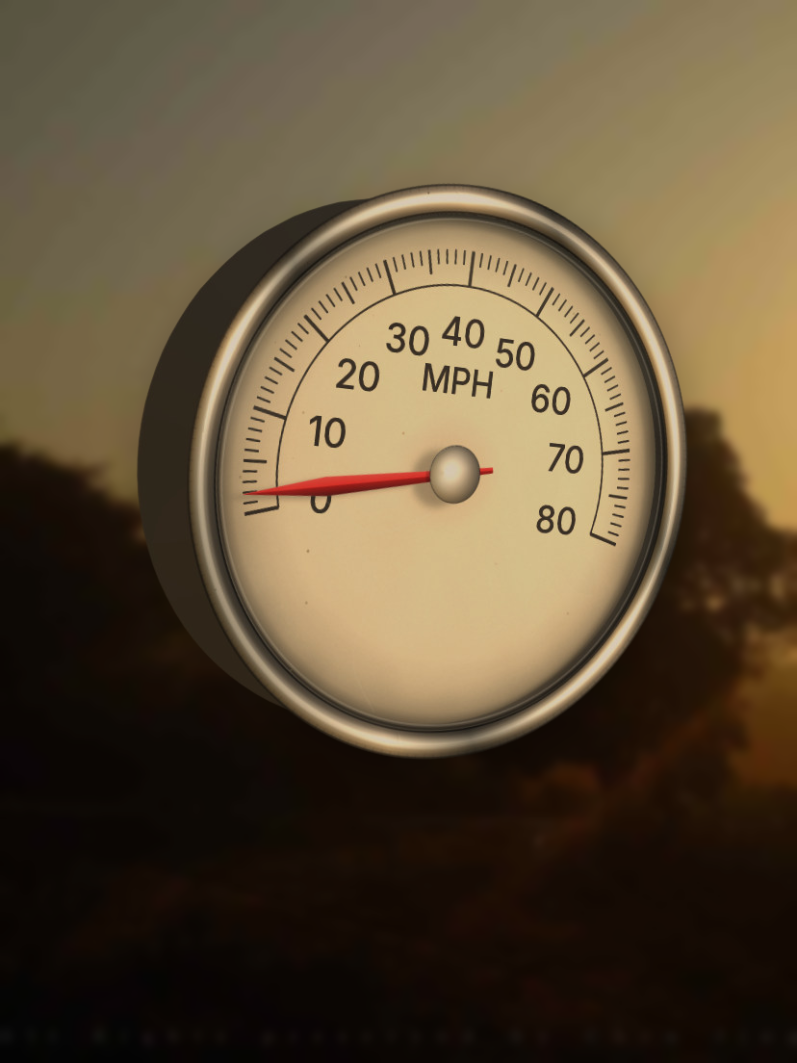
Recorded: 2 mph
